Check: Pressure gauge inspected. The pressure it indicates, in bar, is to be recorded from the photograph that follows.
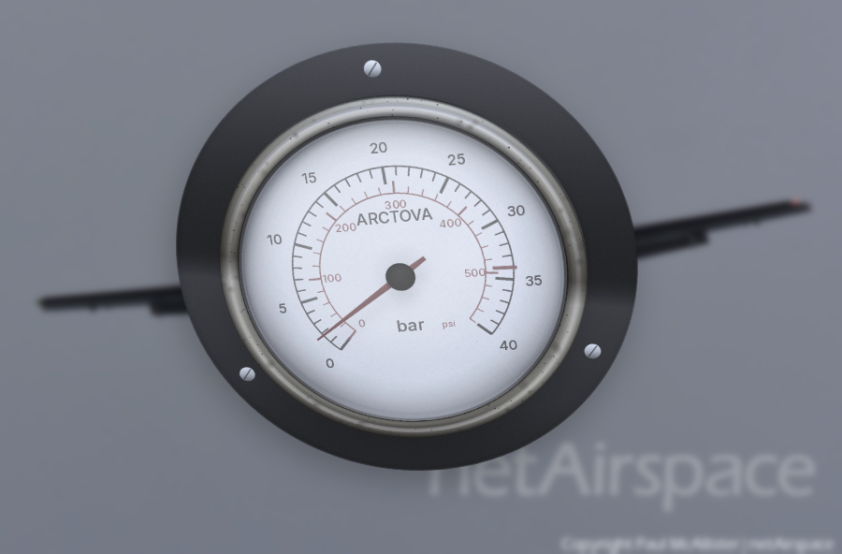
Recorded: 2 bar
